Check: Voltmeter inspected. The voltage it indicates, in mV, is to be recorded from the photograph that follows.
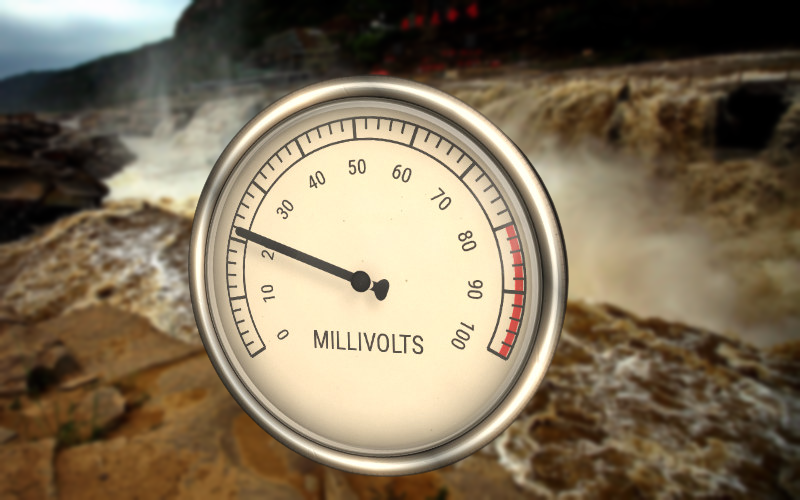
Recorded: 22 mV
